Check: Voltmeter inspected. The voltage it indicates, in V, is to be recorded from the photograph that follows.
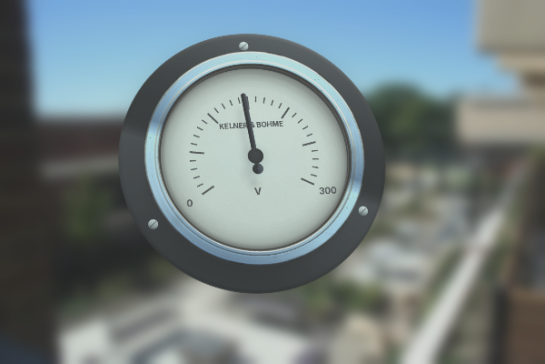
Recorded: 145 V
